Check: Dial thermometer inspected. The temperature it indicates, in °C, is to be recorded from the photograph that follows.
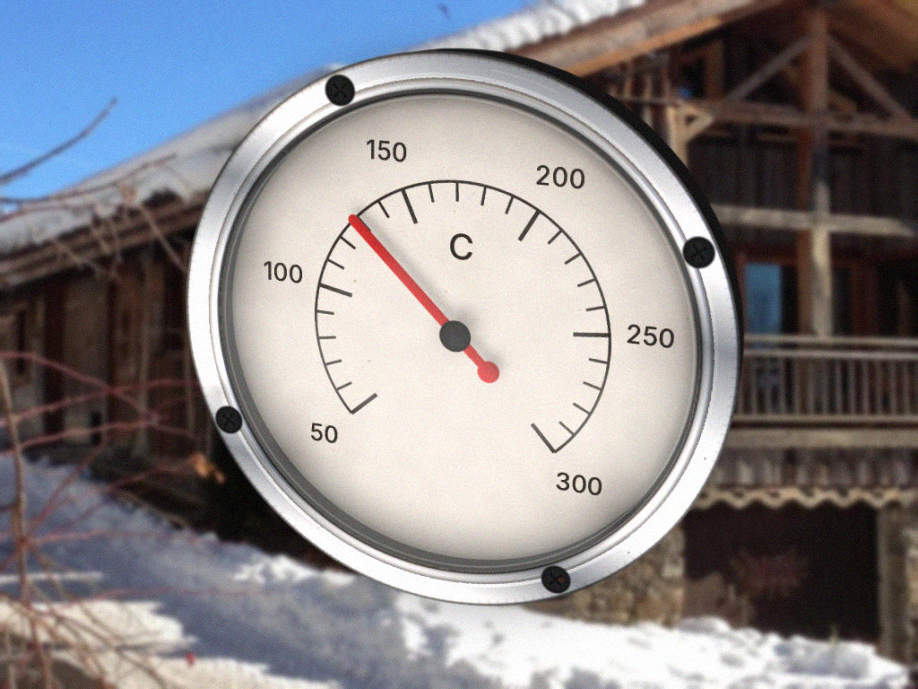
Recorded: 130 °C
